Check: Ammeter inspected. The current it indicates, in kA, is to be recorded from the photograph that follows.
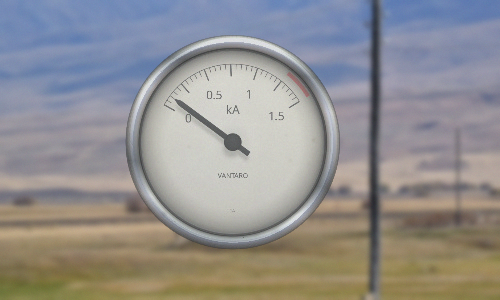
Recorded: 0.1 kA
